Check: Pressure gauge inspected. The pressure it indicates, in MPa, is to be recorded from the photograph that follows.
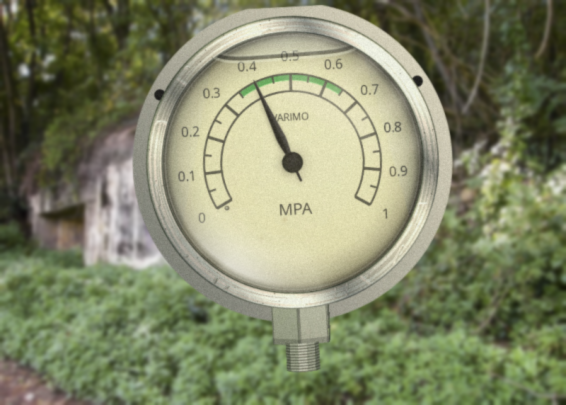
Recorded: 0.4 MPa
